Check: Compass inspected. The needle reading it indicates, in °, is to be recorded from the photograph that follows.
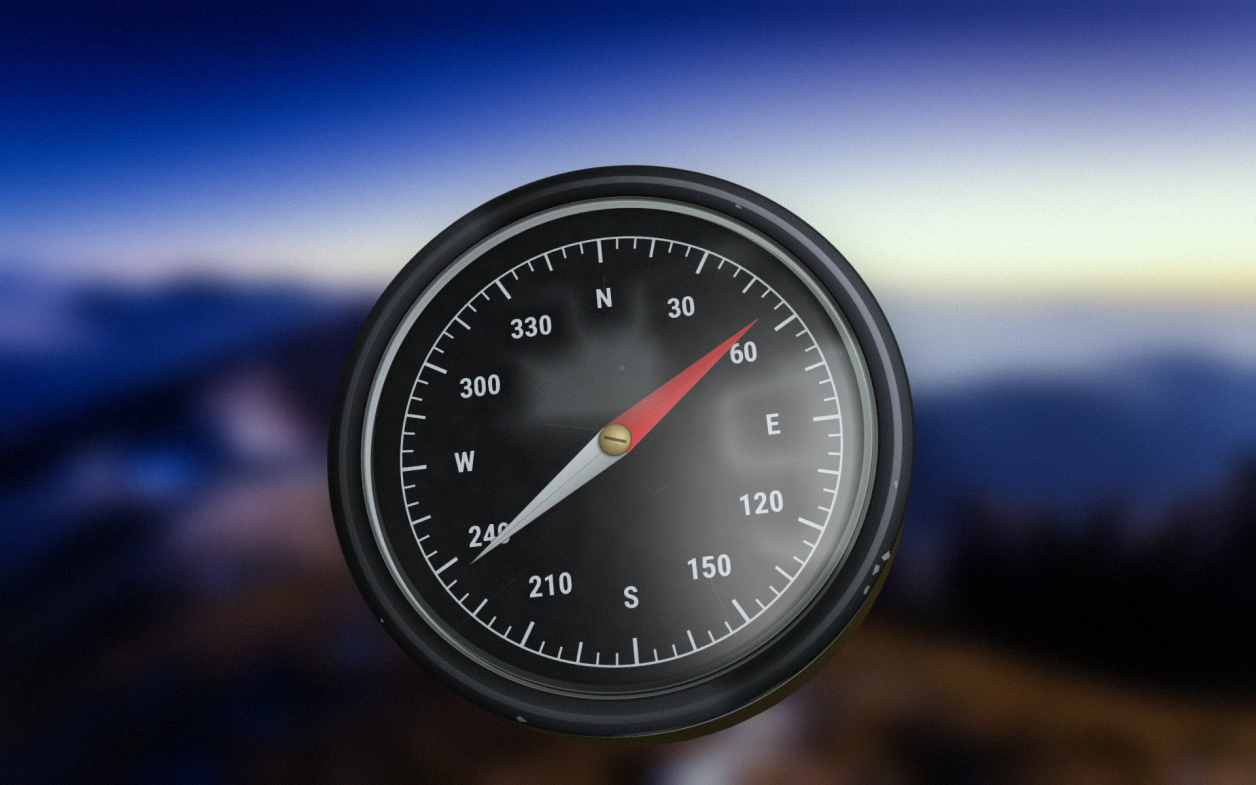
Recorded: 55 °
